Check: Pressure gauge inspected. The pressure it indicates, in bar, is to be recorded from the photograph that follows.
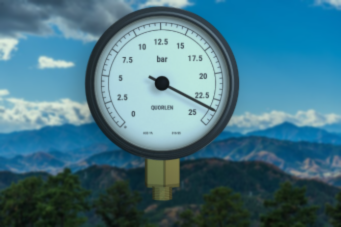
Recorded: 23.5 bar
